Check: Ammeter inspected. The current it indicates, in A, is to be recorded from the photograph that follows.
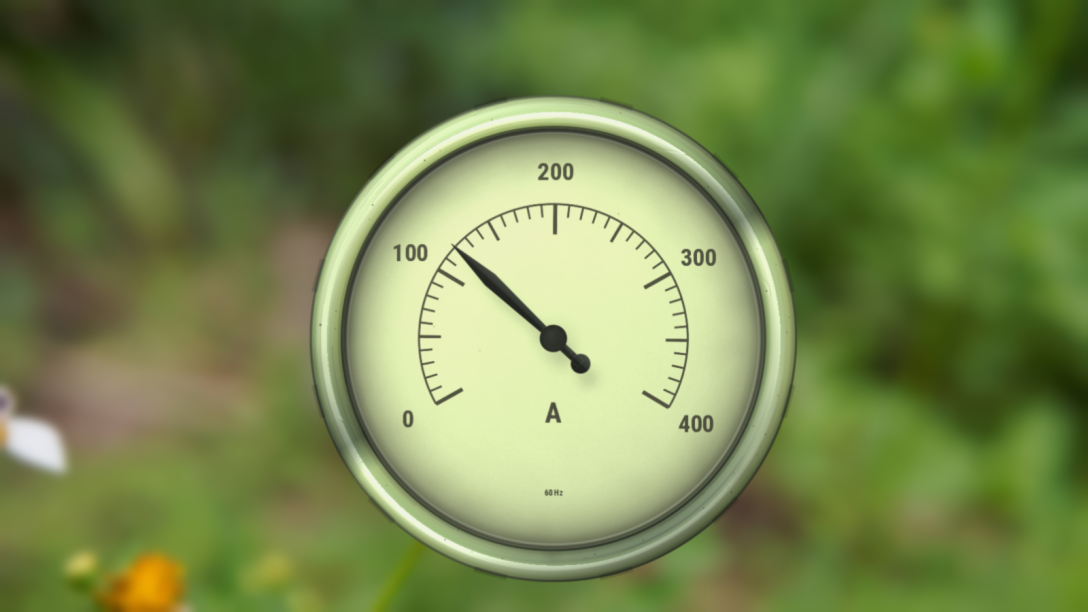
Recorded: 120 A
